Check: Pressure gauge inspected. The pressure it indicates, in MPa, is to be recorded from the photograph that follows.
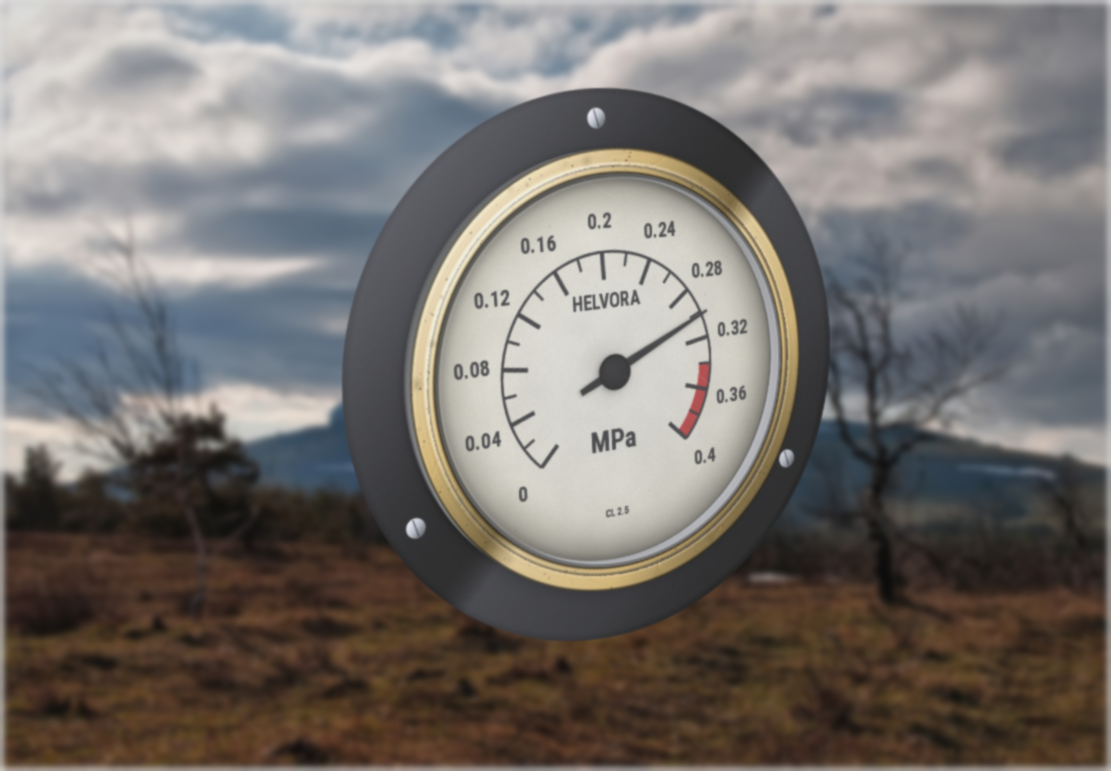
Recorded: 0.3 MPa
